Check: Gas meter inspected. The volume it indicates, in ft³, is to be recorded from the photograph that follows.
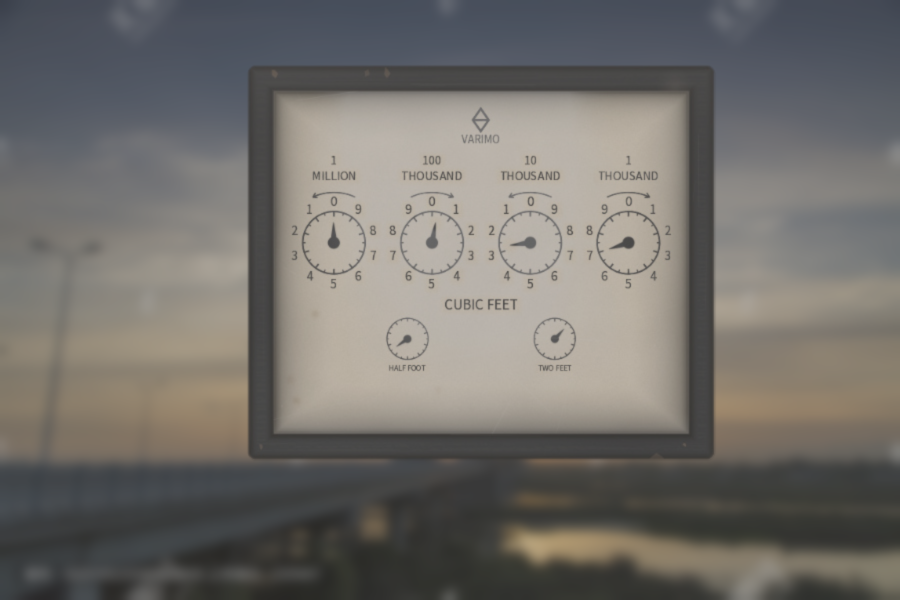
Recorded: 2700 ft³
